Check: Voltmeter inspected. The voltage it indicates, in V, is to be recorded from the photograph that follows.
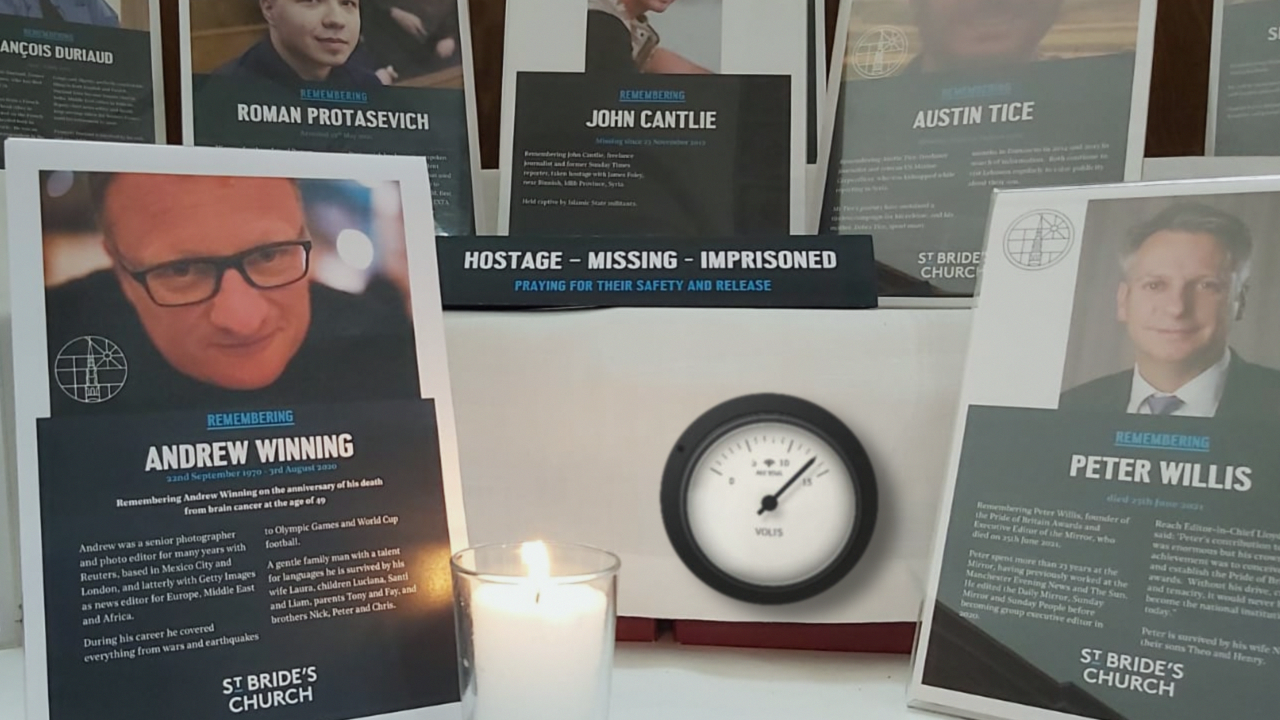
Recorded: 13 V
